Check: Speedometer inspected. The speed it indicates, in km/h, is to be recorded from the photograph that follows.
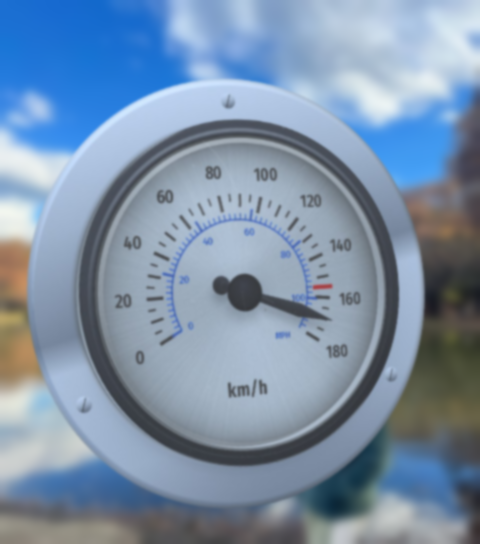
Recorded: 170 km/h
